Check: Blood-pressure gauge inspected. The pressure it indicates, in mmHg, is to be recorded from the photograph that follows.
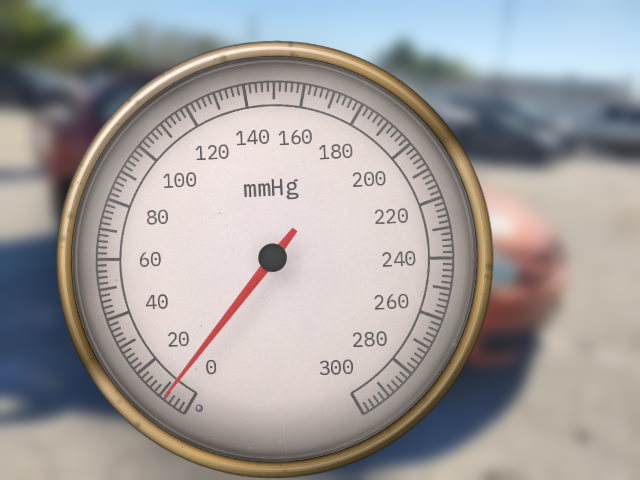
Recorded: 8 mmHg
